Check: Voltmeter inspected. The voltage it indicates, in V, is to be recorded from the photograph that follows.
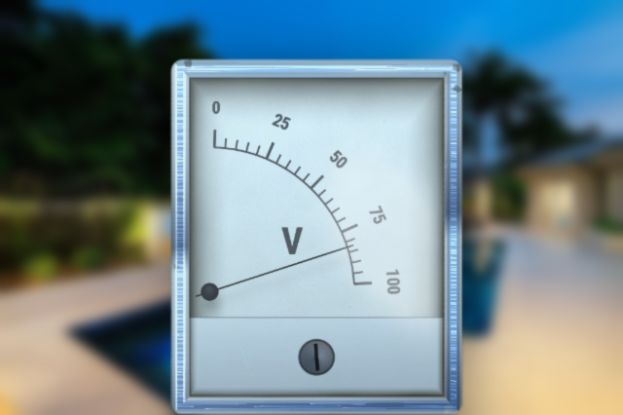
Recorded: 82.5 V
